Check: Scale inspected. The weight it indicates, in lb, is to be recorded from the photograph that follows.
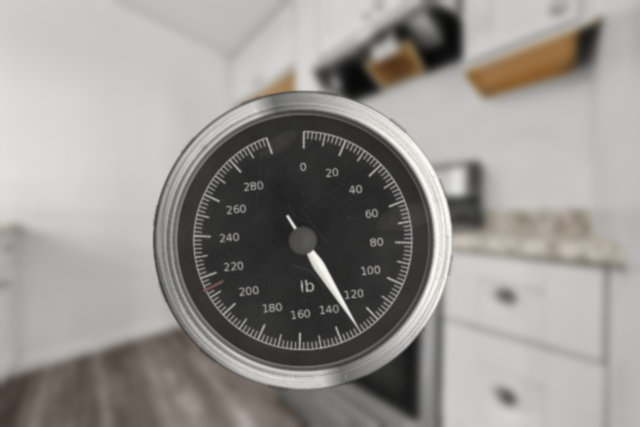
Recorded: 130 lb
